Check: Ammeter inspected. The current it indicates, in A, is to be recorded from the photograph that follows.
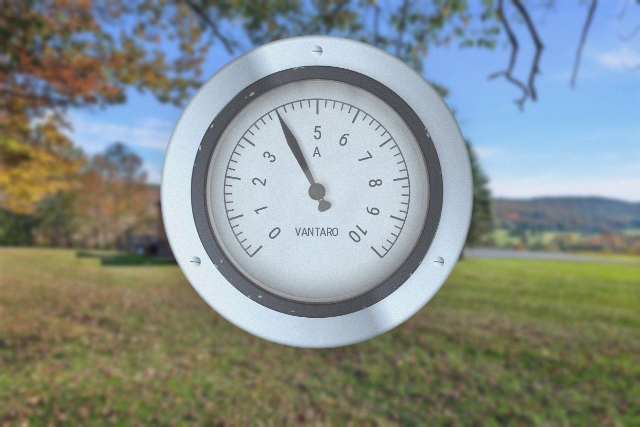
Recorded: 4 A
